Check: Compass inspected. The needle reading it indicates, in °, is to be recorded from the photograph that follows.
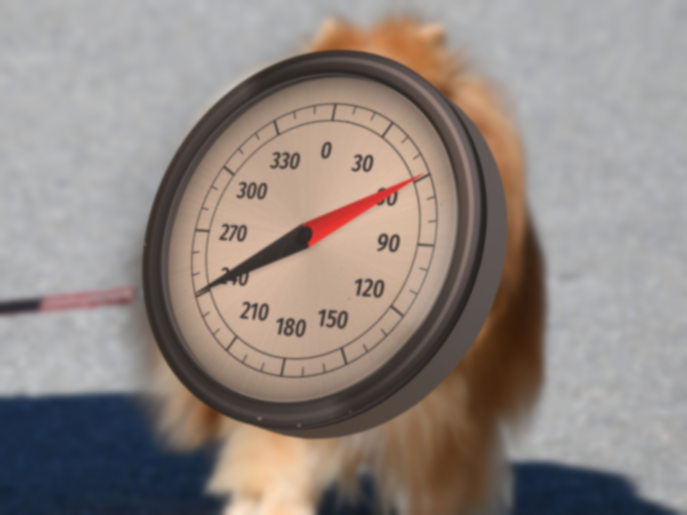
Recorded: 60 °
